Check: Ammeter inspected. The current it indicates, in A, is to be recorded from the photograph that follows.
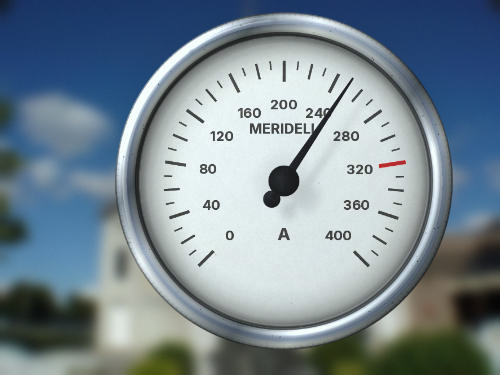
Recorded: 250 A
